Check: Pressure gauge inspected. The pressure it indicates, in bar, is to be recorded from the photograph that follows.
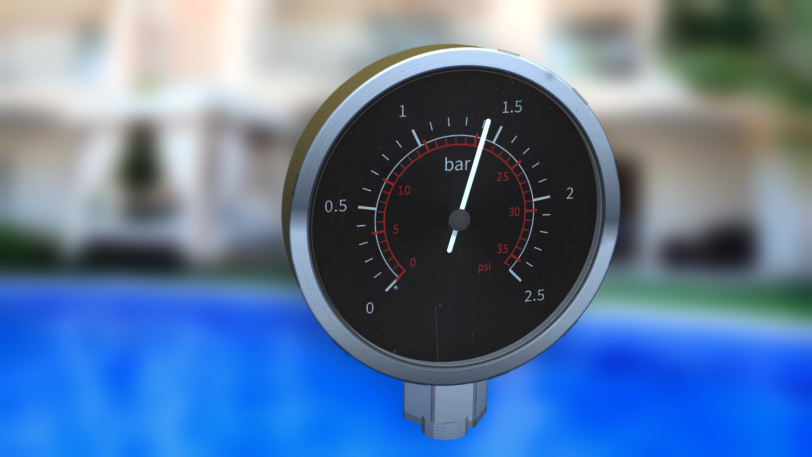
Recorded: 1.4 bar
